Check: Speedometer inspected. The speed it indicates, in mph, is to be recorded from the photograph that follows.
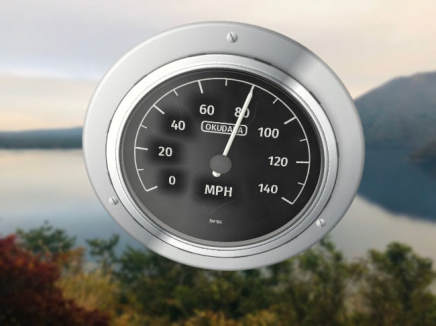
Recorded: 80 mph
